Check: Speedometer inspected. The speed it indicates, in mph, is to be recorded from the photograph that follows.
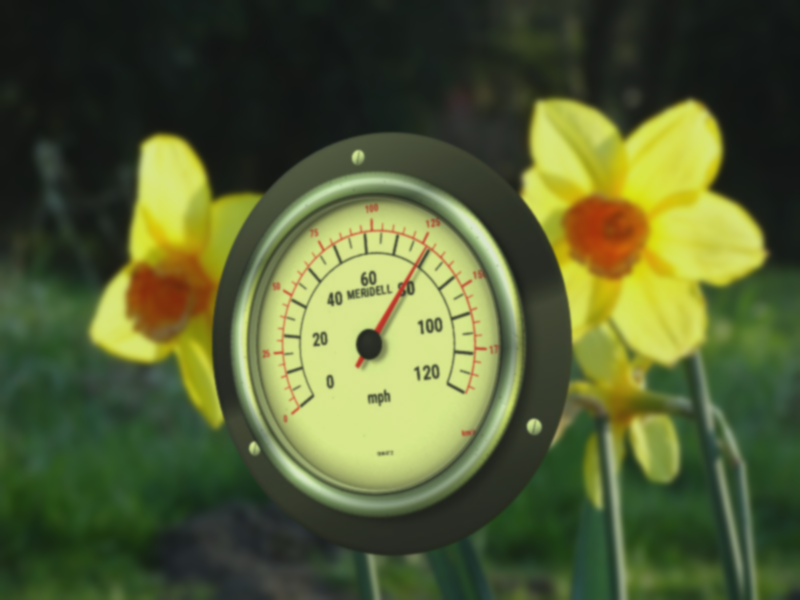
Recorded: 80 mph
